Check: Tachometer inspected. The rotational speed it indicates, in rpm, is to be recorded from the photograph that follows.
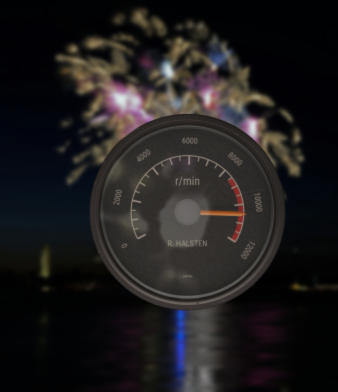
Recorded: 10500 rpm
